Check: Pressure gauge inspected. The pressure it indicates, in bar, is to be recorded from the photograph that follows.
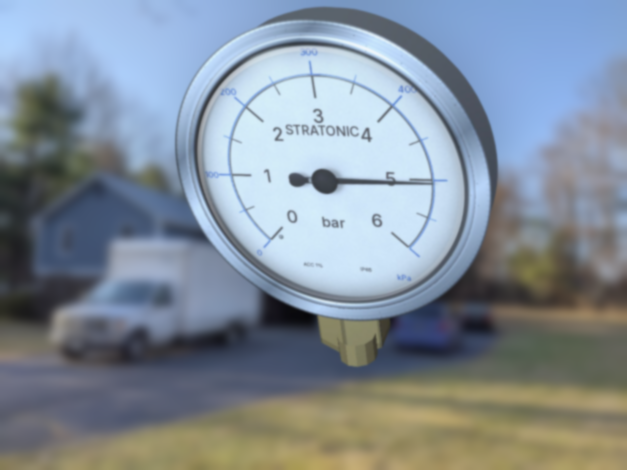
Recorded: 5 bar
